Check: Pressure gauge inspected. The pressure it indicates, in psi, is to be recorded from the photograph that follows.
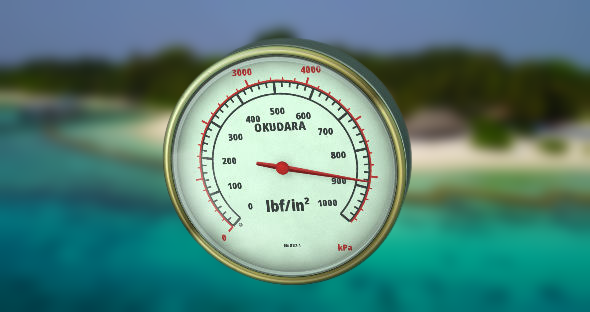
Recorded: 880 psi
